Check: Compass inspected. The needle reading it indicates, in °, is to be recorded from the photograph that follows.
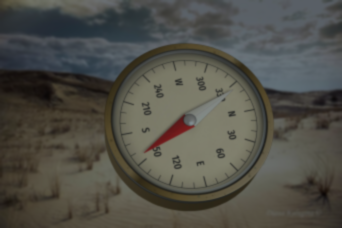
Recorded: 155 °
